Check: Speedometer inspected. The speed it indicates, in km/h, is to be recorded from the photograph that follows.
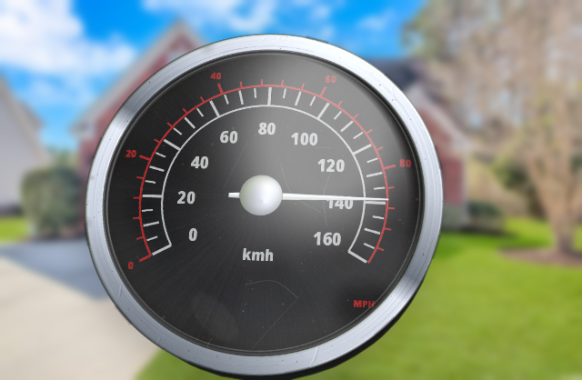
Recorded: 140 km/h
